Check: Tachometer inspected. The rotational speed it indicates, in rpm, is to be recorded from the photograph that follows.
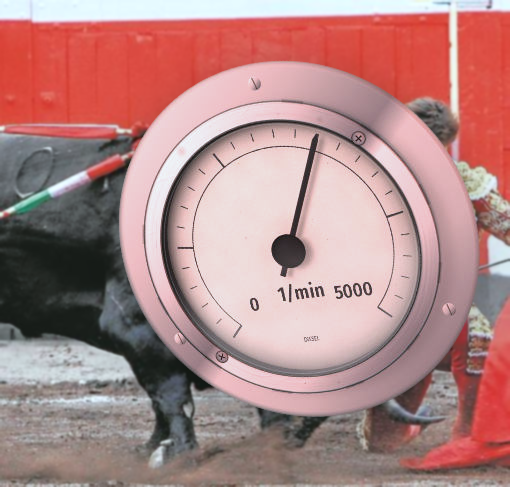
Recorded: 3000 rpm
